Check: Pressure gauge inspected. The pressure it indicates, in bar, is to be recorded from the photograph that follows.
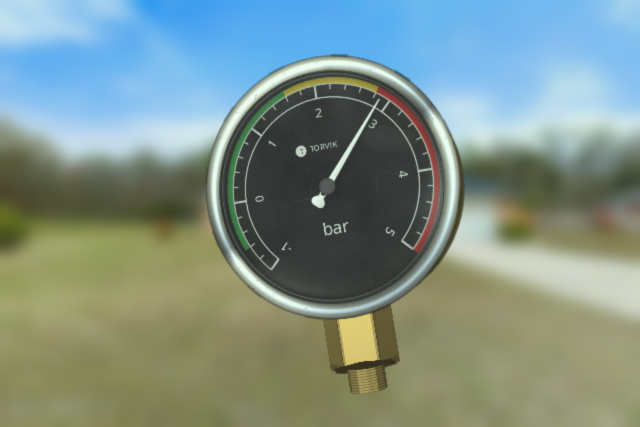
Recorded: 2.9 bar
